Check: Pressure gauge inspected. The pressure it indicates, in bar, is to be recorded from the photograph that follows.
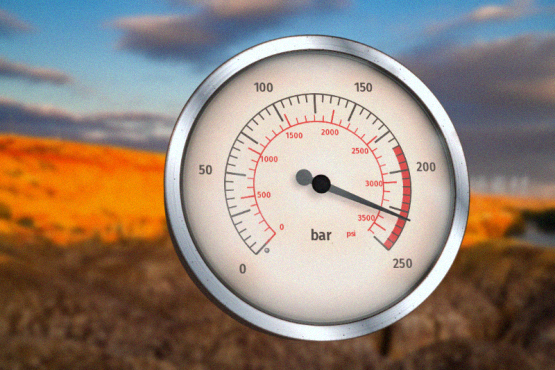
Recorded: 230 bar
